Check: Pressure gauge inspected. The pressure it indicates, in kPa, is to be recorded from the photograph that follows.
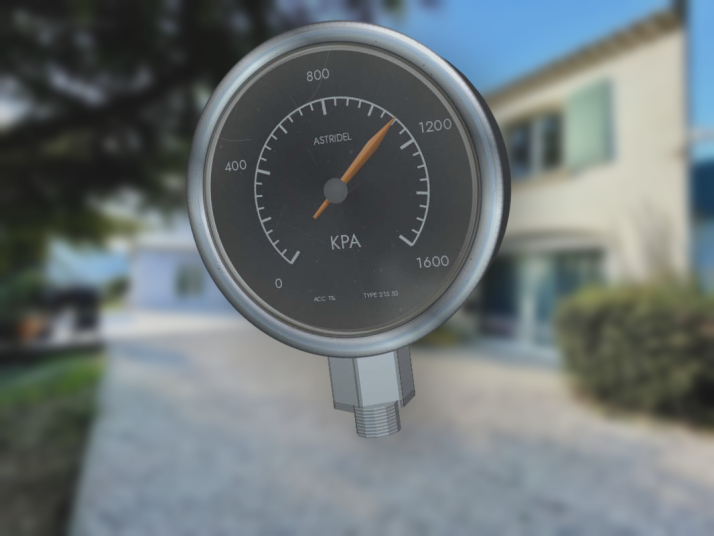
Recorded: 1100 kPa
